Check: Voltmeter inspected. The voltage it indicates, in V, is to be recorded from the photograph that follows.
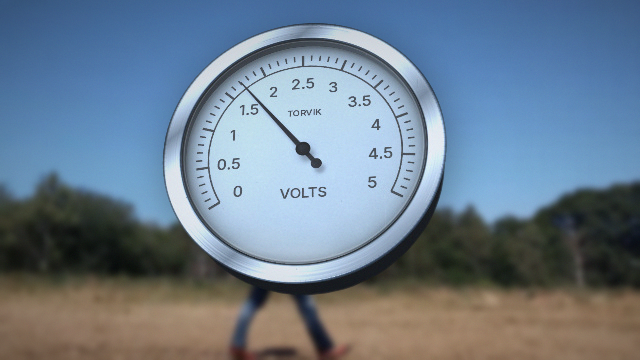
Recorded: 1.7 V
